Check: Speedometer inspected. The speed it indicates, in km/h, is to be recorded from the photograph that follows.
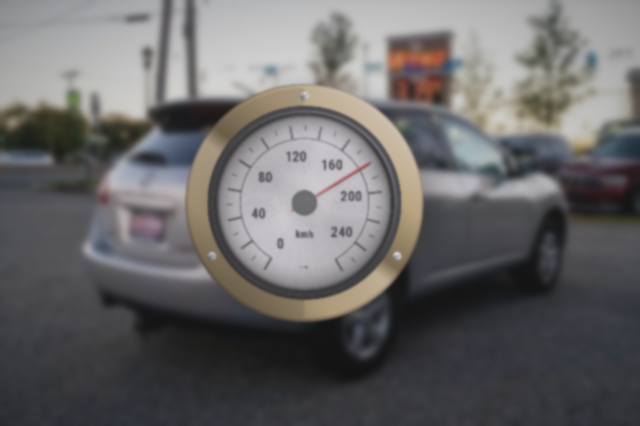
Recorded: 180 km/h
